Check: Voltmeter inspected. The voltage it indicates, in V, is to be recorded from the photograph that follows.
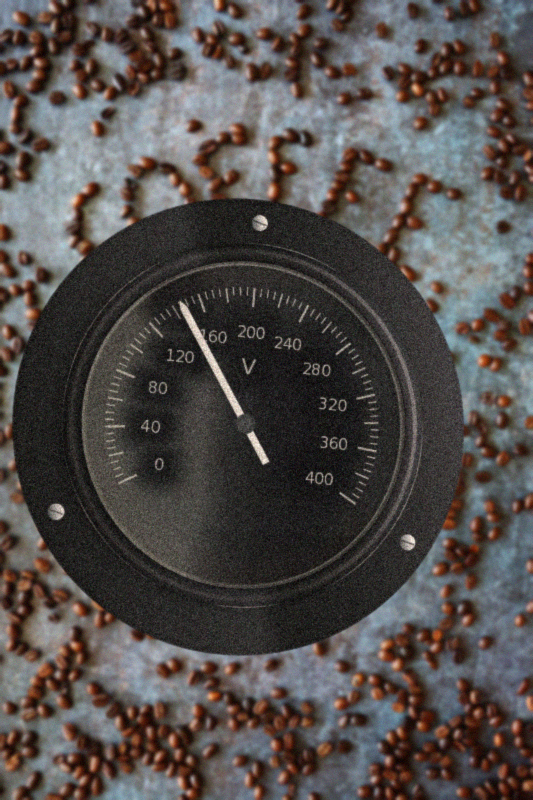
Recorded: 145 V
